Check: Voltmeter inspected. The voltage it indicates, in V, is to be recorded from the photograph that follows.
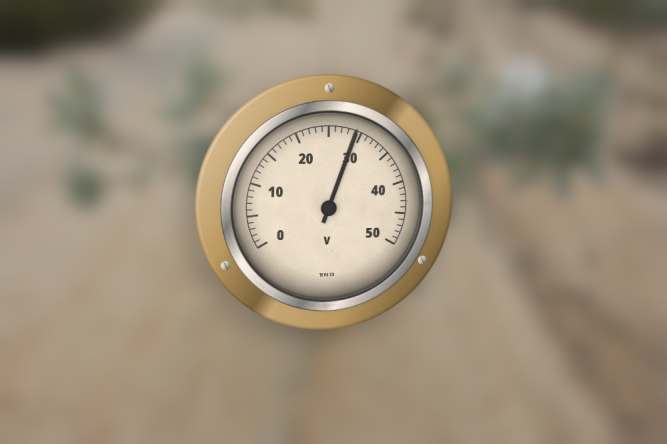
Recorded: 29 V
